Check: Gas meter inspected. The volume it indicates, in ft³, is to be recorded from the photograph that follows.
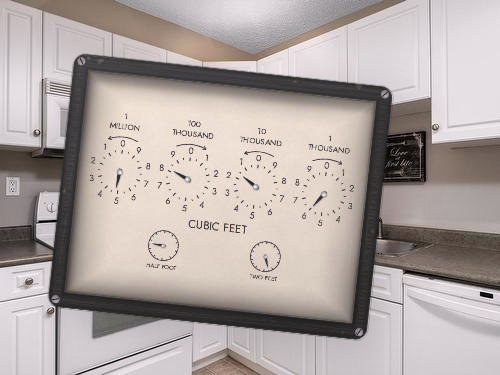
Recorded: 481600 ft³
